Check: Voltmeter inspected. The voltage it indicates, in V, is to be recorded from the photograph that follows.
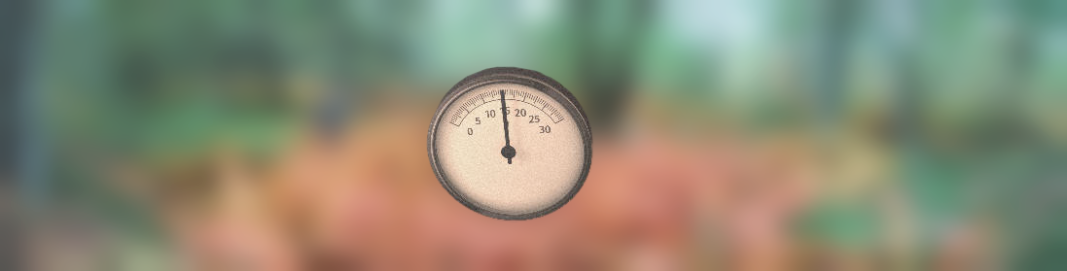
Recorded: 15 V
